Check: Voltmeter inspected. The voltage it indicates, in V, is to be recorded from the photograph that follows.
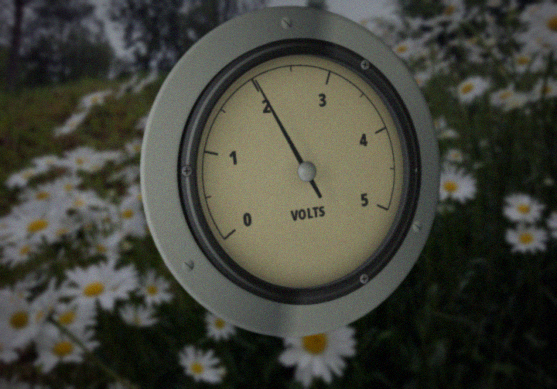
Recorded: 2 V
